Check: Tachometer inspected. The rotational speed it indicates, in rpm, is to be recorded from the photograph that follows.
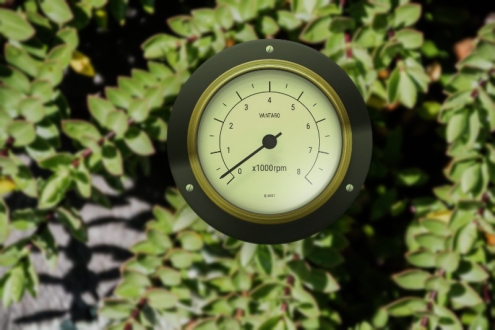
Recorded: 250 rpm
